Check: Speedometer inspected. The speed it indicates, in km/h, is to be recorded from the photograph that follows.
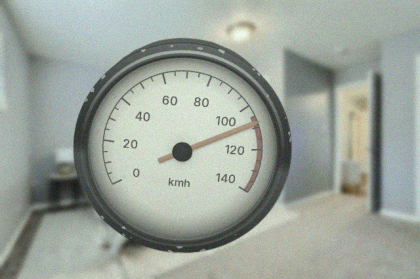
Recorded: 107.5 km/h
